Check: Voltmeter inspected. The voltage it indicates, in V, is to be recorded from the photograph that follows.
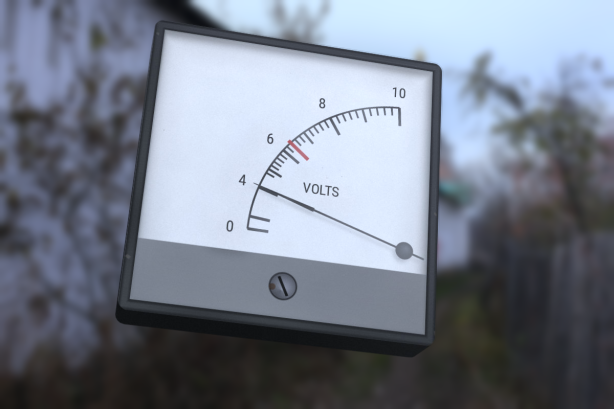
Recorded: 4 V
